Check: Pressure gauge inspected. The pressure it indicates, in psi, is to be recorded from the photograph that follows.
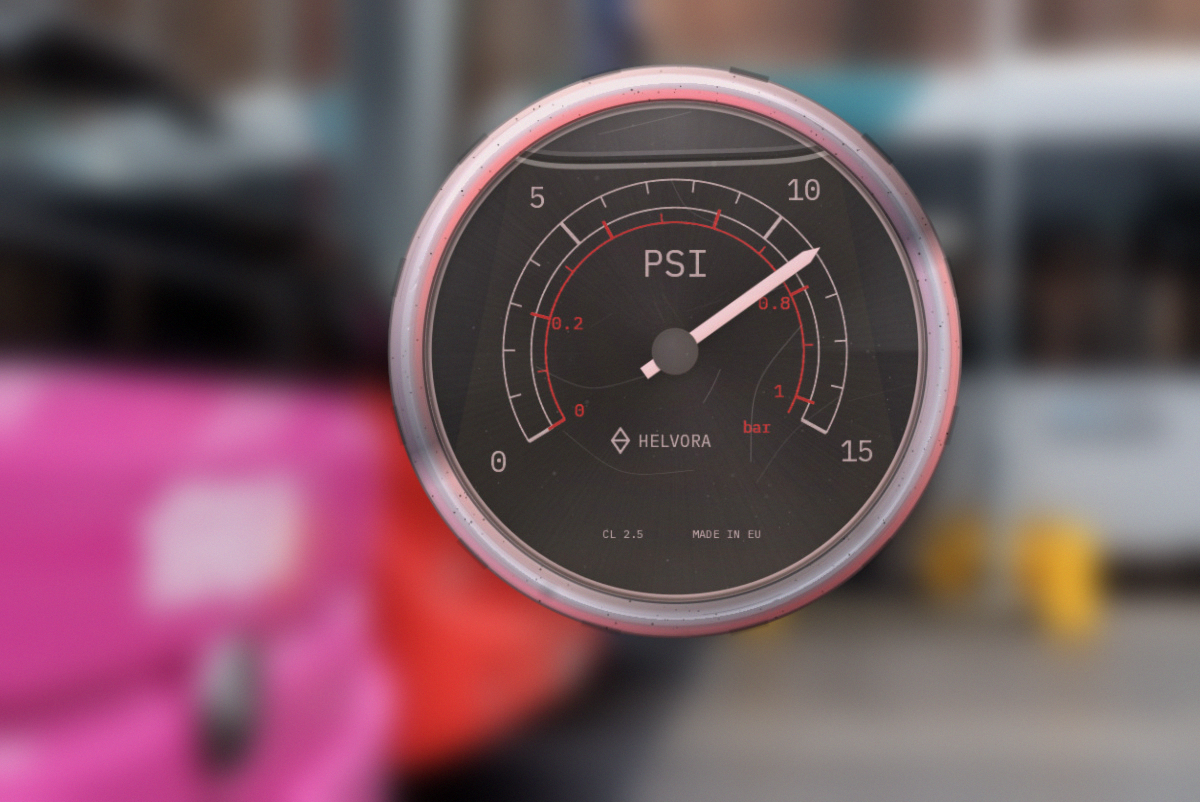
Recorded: 11 psi
